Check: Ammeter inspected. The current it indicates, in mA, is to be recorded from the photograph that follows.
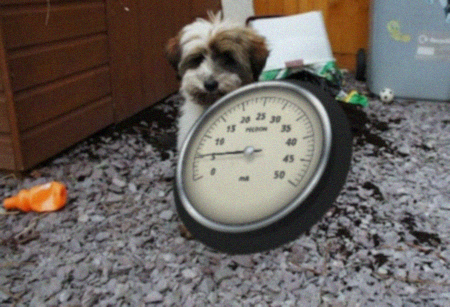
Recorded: 5 mA
